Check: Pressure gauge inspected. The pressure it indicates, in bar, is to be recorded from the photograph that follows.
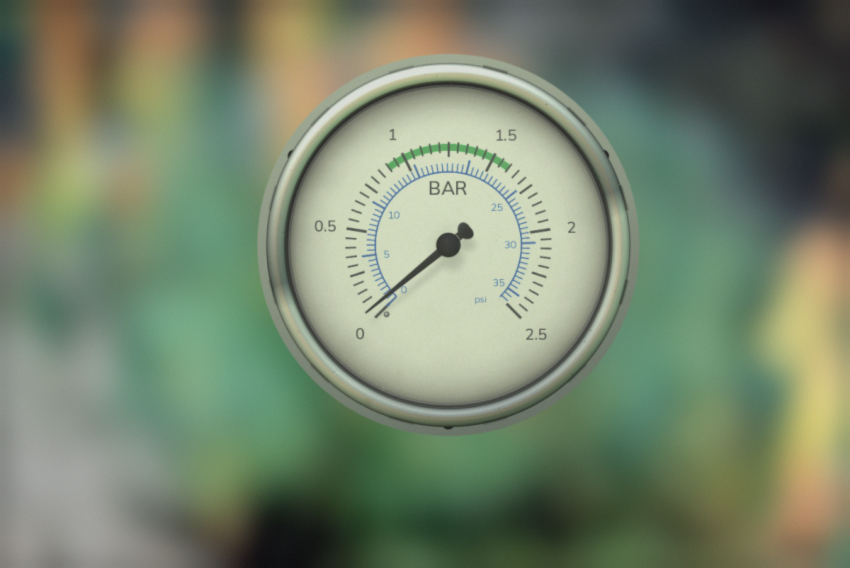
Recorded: 0.05 bar
